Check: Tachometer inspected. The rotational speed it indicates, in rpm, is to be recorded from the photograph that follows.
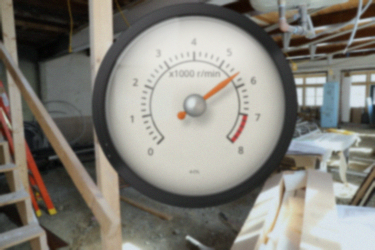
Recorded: 5600 rpm
